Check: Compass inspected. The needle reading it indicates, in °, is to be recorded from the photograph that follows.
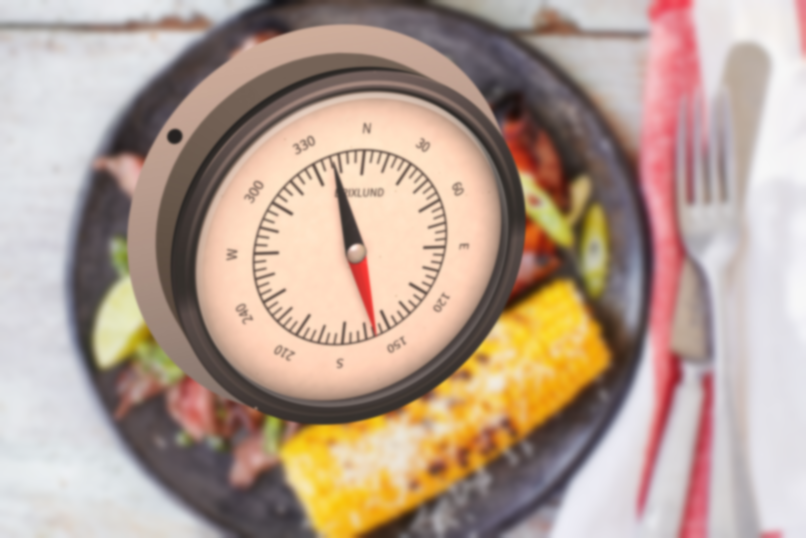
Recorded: 160 °
